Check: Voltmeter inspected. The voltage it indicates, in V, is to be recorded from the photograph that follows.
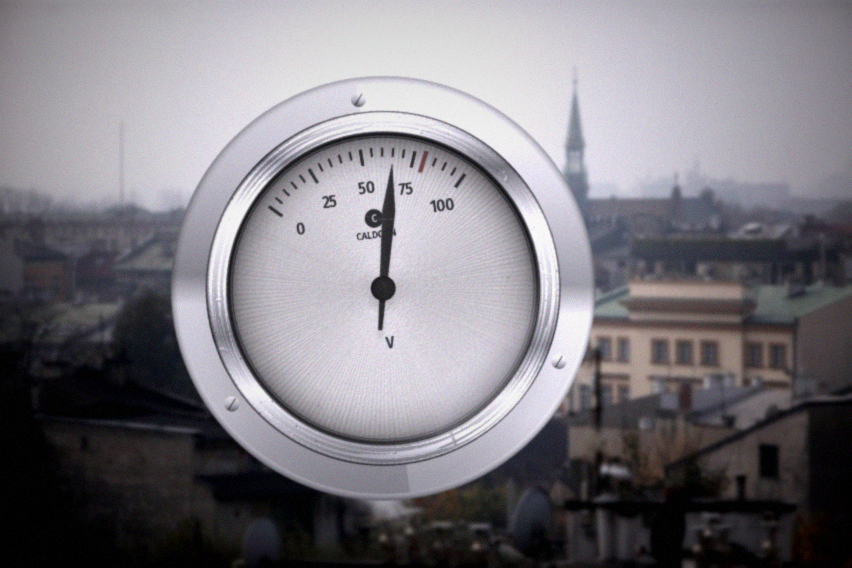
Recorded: 65 V
